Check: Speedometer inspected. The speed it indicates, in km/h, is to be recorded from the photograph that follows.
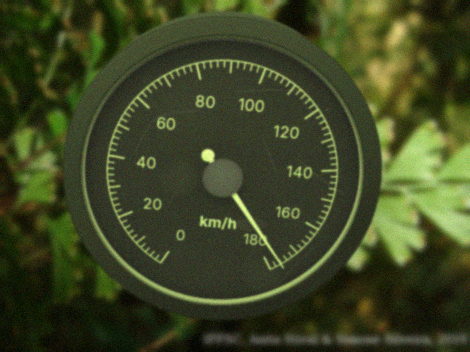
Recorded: 176 km/h
